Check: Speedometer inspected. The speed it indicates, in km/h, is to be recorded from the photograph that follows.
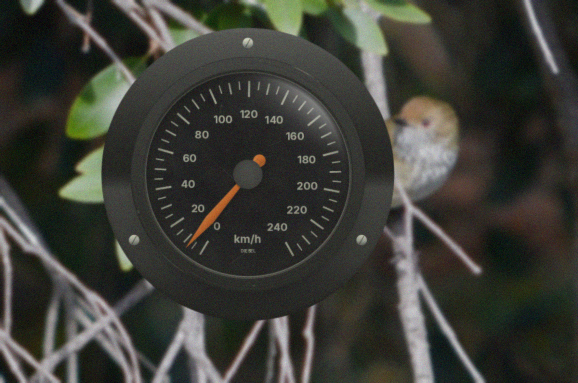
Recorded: 7.5 km/h
